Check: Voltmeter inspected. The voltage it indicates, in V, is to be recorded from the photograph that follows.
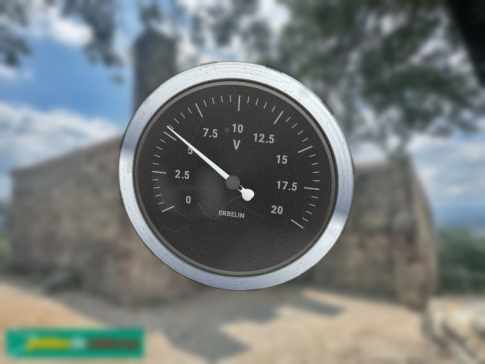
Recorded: 5.5 V
